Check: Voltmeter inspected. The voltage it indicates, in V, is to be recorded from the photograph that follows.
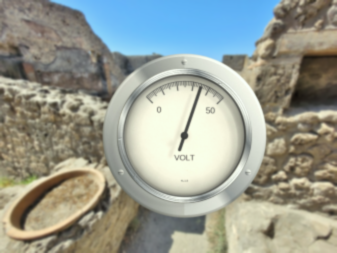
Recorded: 35 V
